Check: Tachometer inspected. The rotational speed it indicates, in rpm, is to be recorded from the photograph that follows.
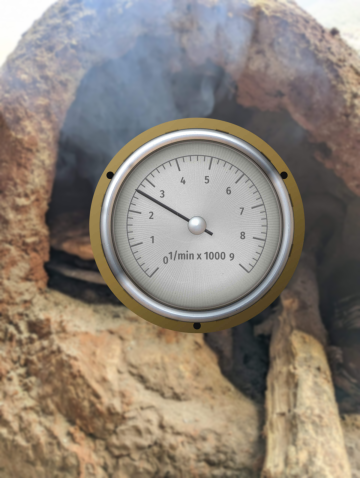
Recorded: 2600 rpm
